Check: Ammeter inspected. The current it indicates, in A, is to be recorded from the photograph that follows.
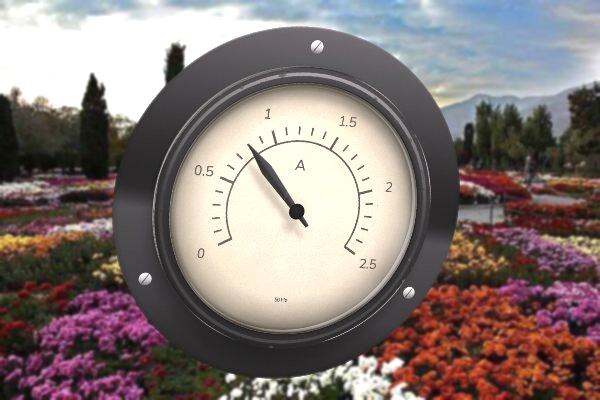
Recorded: 0.8 A
